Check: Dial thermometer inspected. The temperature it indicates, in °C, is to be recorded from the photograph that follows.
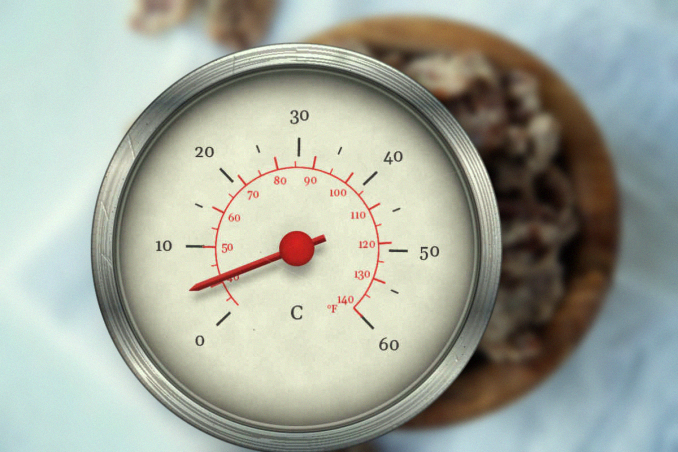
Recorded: 5 °C
